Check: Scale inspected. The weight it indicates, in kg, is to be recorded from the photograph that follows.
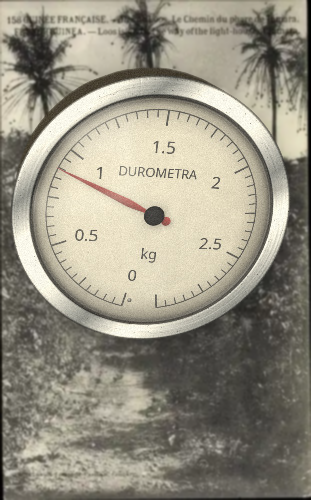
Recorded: 0.9 kg
